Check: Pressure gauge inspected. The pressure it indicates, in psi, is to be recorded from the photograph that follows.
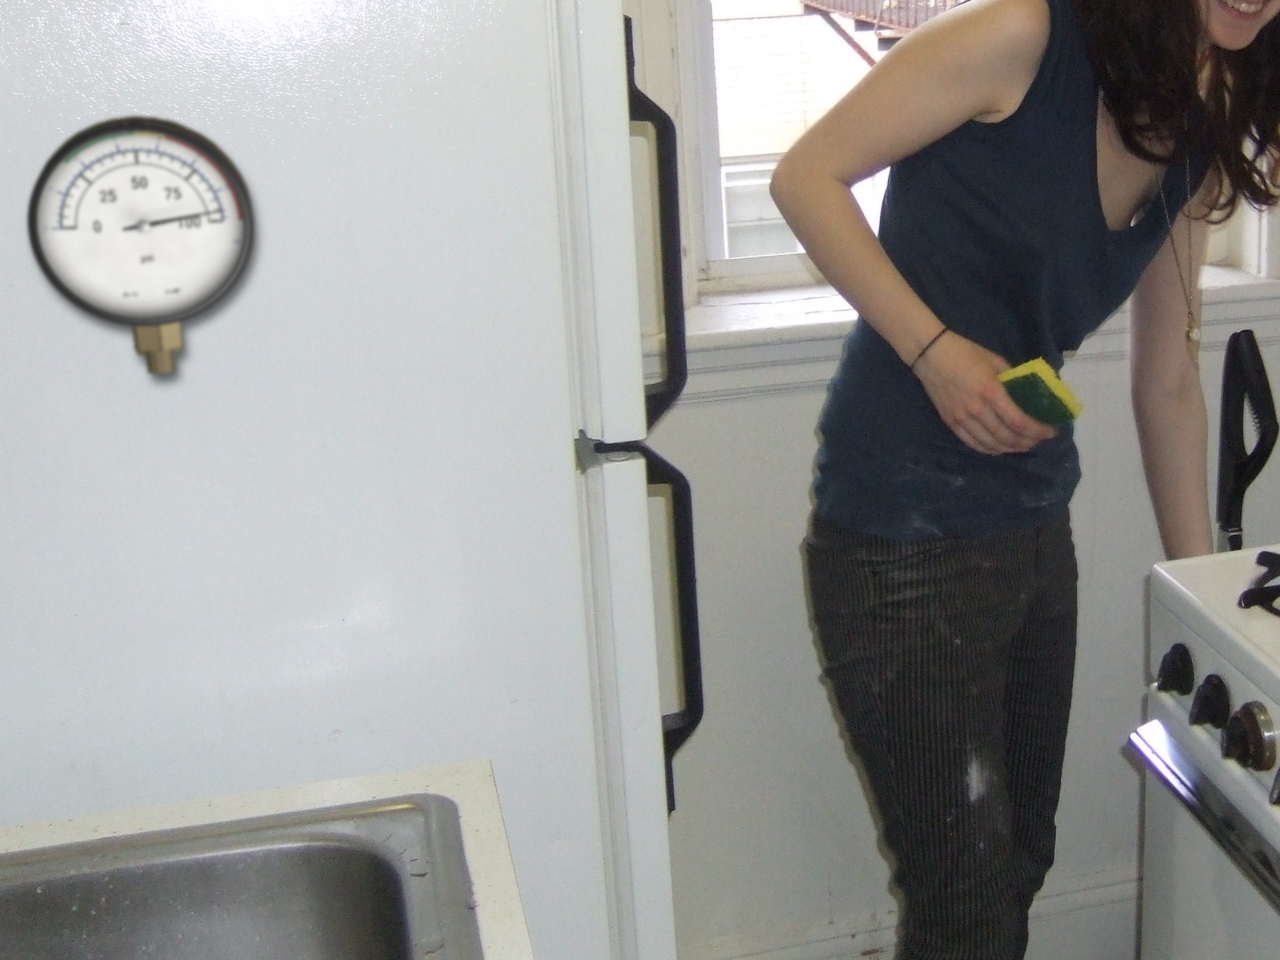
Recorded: 95 psi
